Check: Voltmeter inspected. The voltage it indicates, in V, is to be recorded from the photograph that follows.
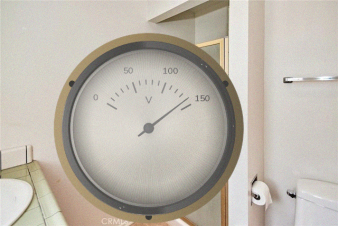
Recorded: 140 V
